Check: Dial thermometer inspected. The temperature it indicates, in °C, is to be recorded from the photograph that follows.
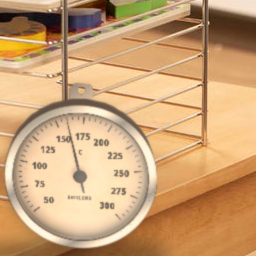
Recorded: 160 °C
